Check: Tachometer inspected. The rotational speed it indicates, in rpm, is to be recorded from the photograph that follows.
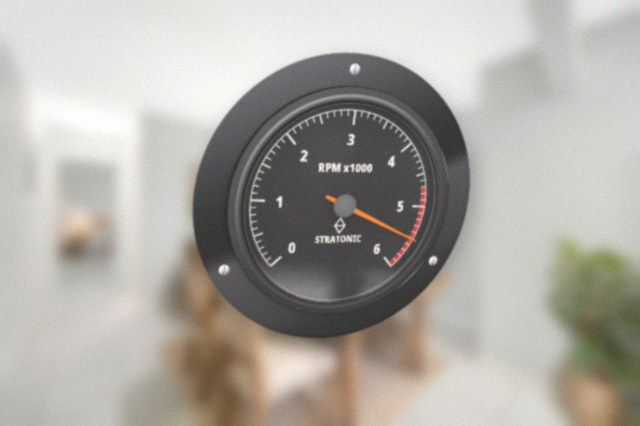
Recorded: 5500 rpm
